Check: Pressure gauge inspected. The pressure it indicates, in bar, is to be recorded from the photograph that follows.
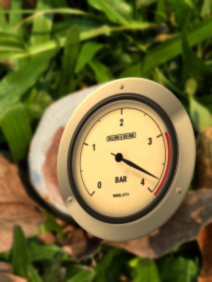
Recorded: 3.75 bar
